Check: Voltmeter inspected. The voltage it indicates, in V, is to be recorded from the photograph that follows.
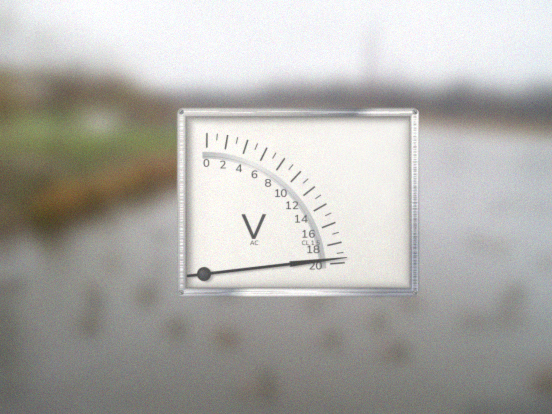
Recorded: 19.5 V
